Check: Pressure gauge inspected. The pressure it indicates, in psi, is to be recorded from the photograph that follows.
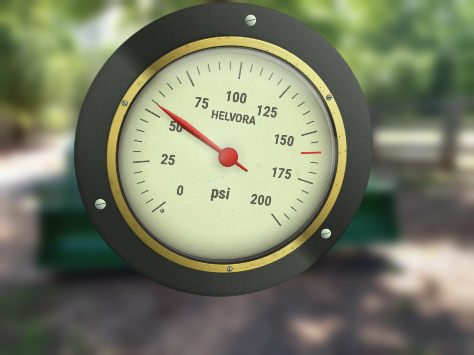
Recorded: 55 psi
